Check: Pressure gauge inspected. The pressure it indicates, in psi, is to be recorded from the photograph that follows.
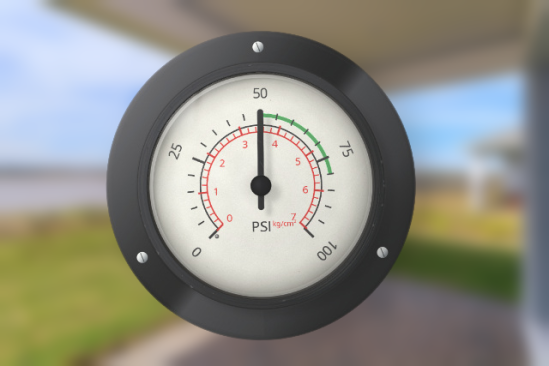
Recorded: 50 psi
